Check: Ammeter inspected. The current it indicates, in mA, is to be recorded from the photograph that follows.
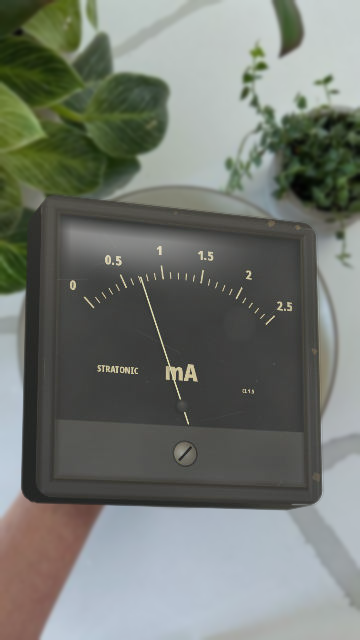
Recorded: 0.7 mA
